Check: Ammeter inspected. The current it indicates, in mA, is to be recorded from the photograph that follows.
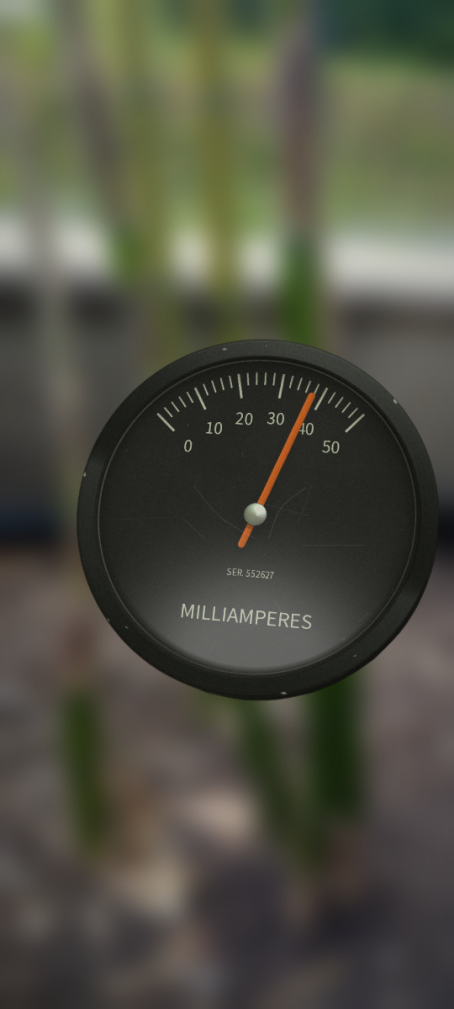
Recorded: 38 mA
